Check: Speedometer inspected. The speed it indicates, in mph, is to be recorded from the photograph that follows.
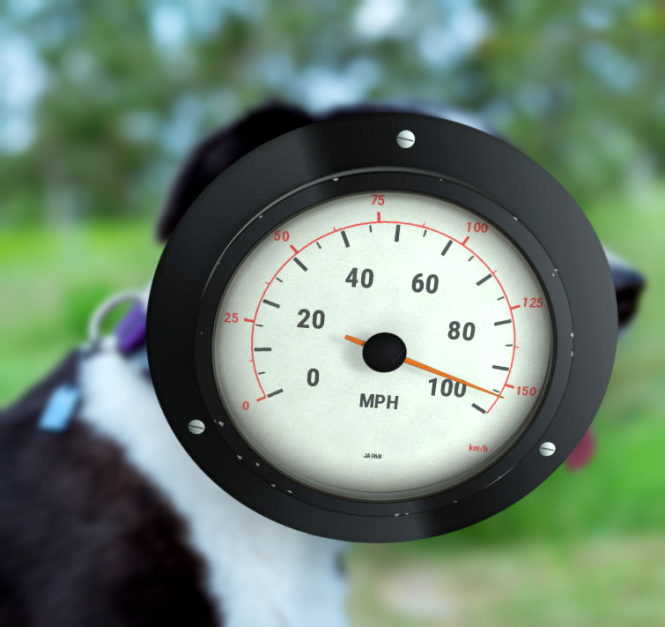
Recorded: 95 mph
